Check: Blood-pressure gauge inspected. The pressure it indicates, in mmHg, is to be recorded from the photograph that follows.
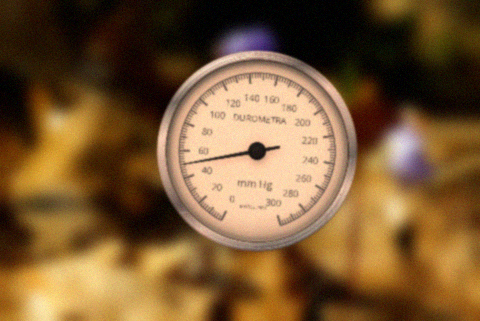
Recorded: 50 mmHg
